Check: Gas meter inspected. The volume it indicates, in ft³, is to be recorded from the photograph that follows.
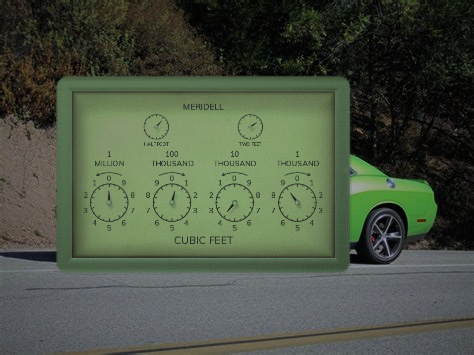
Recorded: 3900 ft³
